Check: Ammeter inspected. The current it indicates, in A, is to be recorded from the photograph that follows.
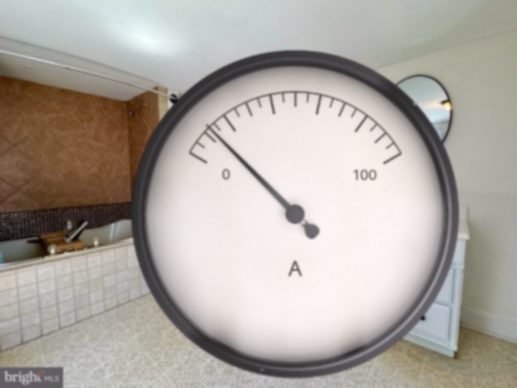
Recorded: 12.5 A
